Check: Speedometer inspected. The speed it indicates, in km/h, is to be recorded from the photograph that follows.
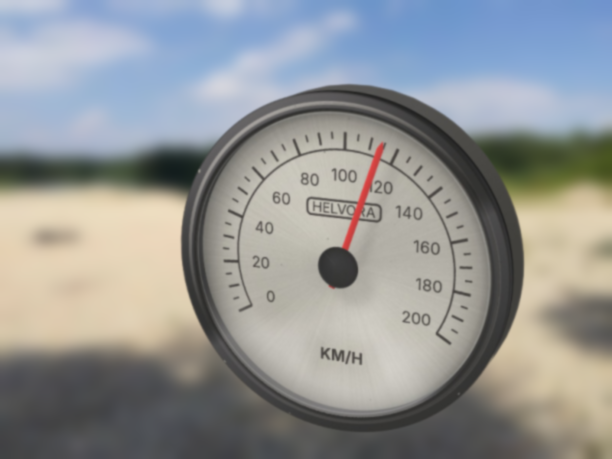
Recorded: 115 km/h
